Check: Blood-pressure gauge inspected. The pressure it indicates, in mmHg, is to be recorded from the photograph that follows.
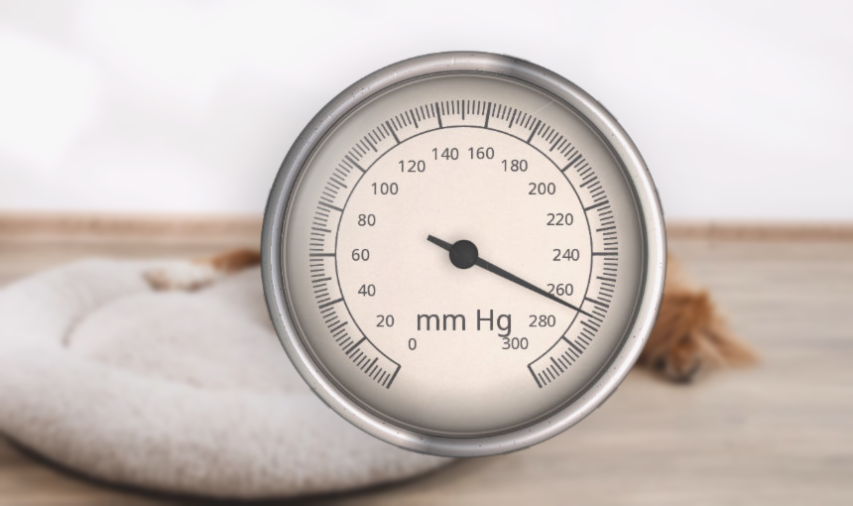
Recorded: 266 mmHg
